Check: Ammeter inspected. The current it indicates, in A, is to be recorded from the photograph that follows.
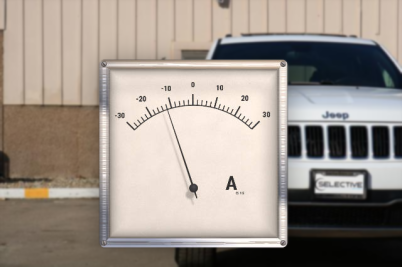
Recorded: -12 A
